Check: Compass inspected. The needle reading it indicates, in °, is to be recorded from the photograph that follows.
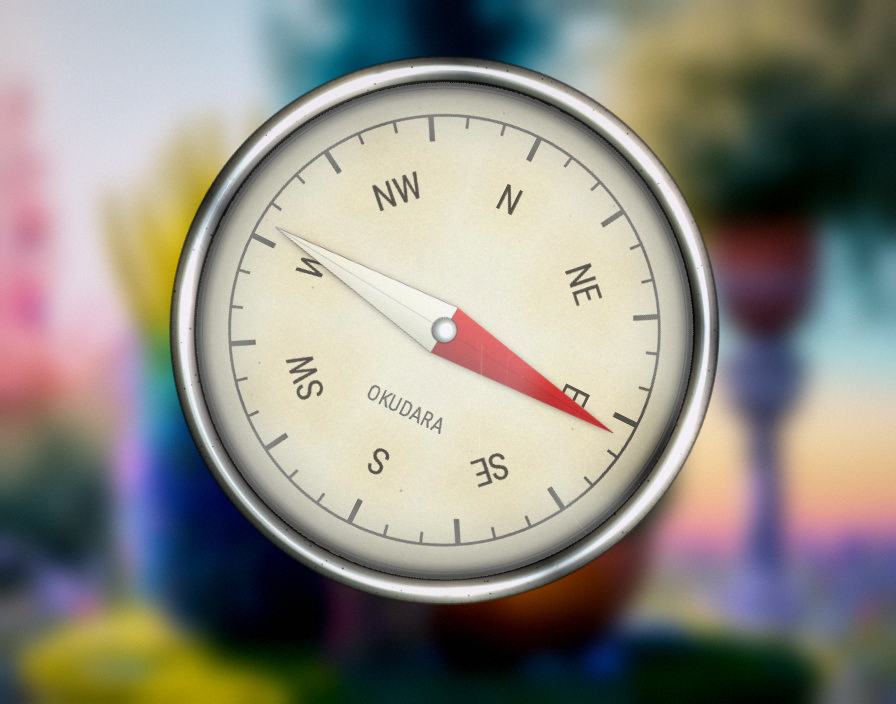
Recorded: 95 °
